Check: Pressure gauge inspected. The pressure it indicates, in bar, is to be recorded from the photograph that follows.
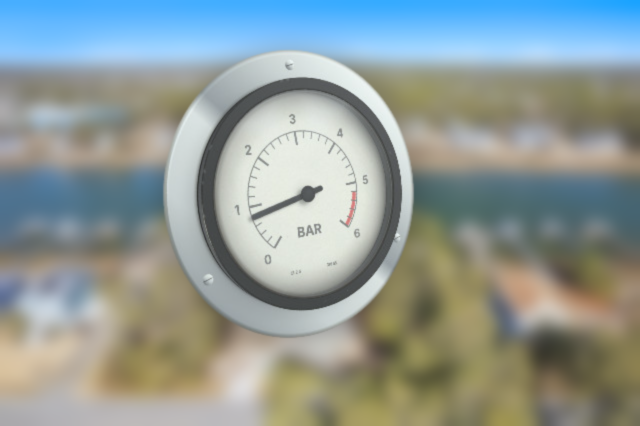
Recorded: 0.8 bar
